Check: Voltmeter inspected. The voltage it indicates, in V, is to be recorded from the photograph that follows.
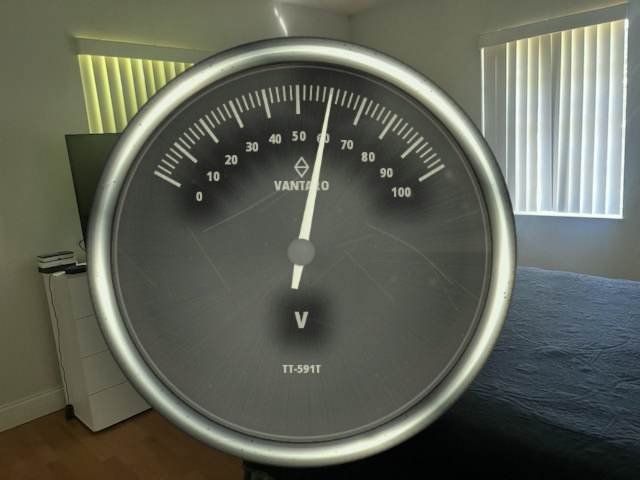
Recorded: 60 V
